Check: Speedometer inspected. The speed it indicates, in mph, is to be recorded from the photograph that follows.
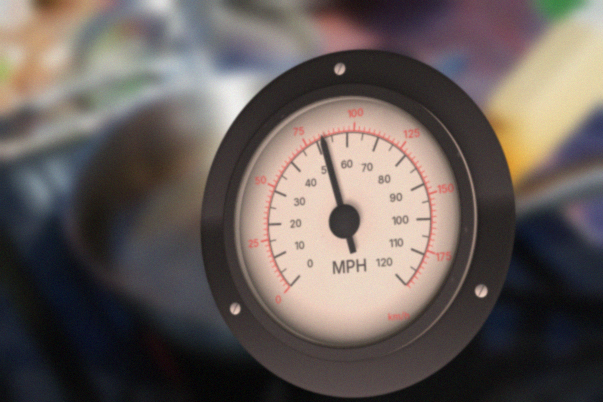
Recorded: 52.5 mph
